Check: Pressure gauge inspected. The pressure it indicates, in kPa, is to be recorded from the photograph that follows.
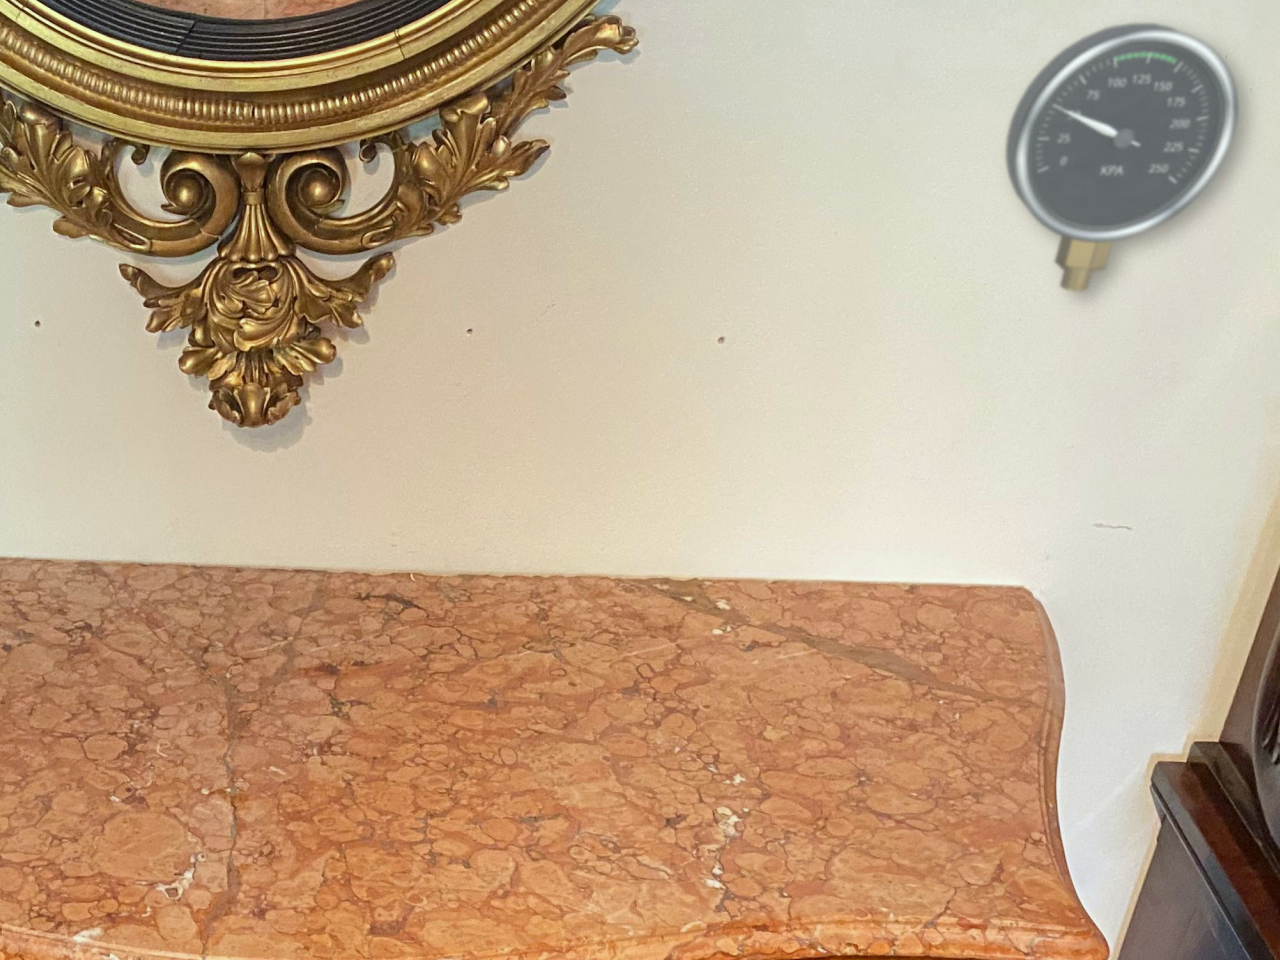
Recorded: 50 kPa
